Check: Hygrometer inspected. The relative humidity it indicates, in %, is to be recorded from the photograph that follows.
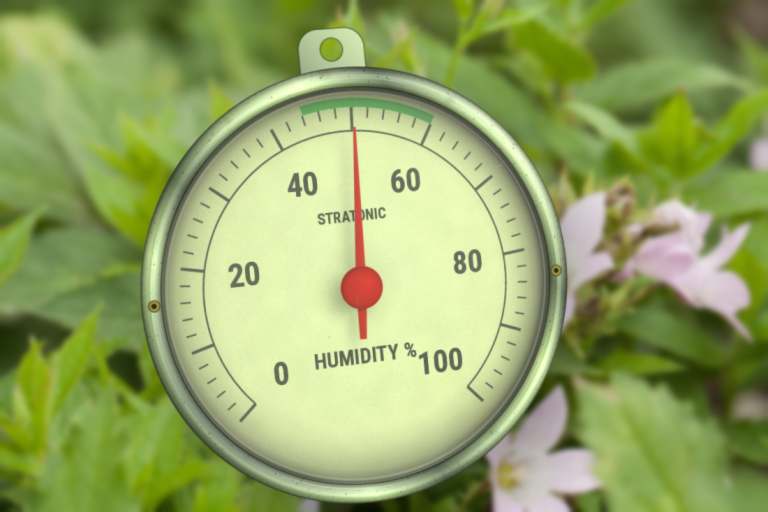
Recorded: 50 %
